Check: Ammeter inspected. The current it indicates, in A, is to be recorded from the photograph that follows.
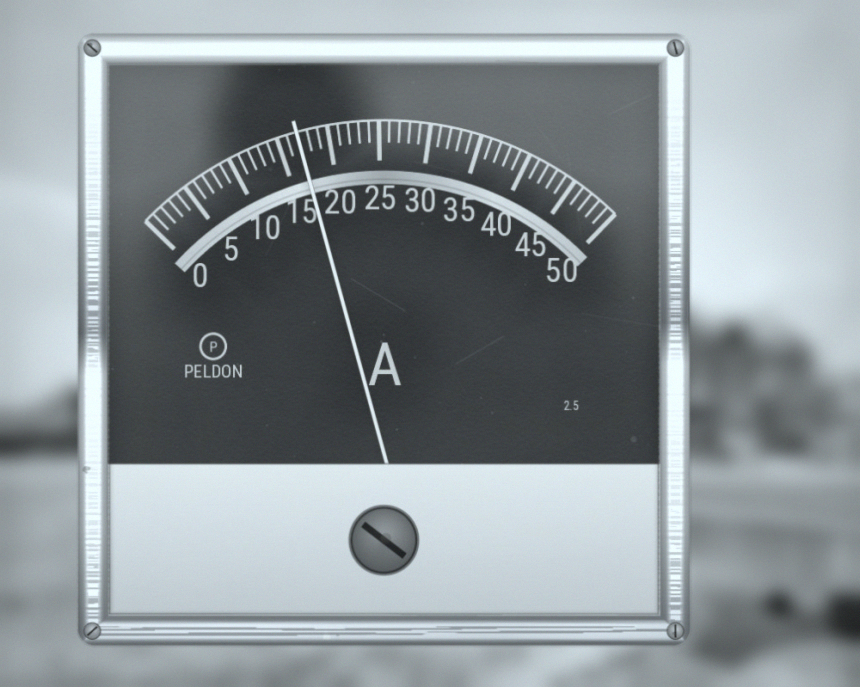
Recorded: 17 A
